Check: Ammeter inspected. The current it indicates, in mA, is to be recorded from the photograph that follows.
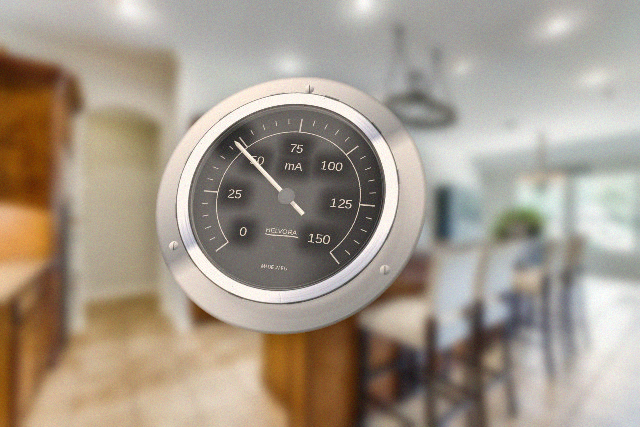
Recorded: 47.5 mA
